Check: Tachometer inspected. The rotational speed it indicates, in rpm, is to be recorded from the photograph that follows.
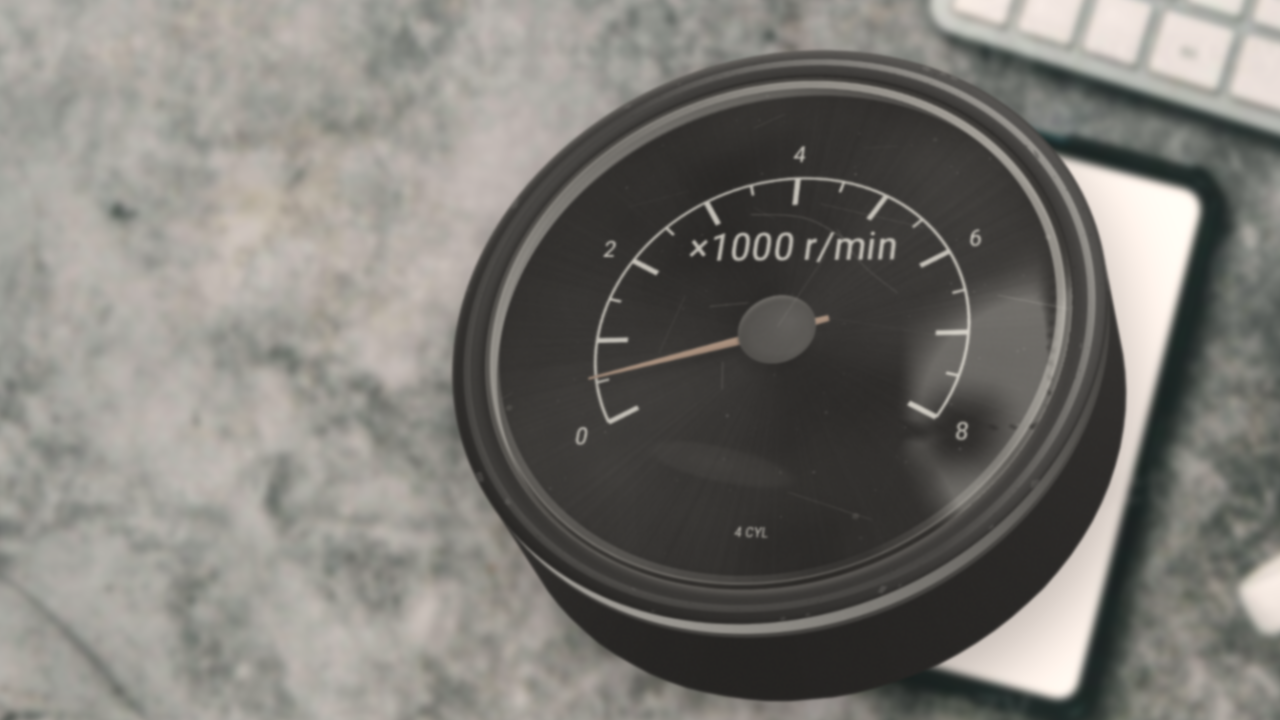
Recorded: 500 rpm
